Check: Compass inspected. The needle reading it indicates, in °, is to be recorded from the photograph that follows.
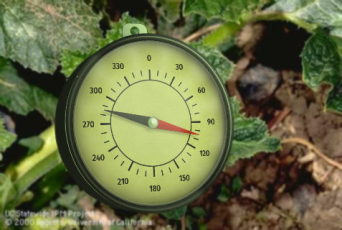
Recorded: 105 °
